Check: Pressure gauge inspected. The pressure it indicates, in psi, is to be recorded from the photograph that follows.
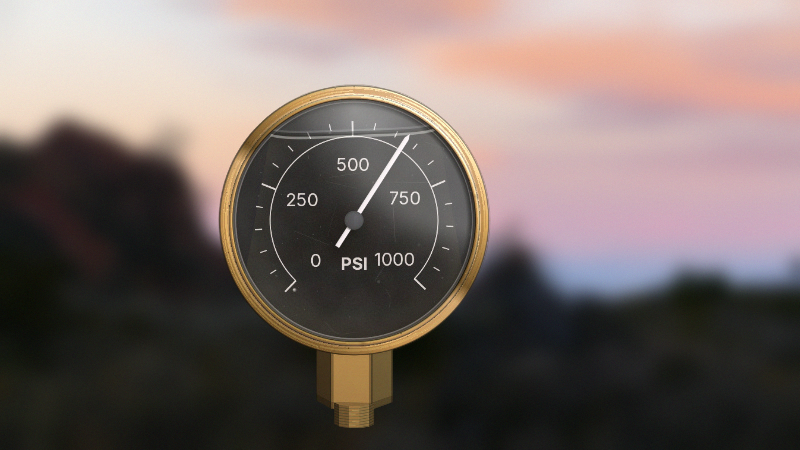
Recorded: 625 psi
